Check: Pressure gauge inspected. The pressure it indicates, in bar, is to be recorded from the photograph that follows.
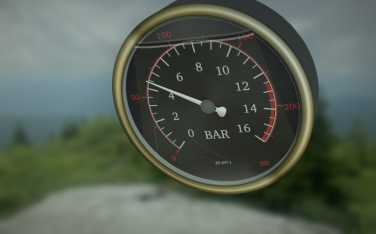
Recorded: 4.5 bar
